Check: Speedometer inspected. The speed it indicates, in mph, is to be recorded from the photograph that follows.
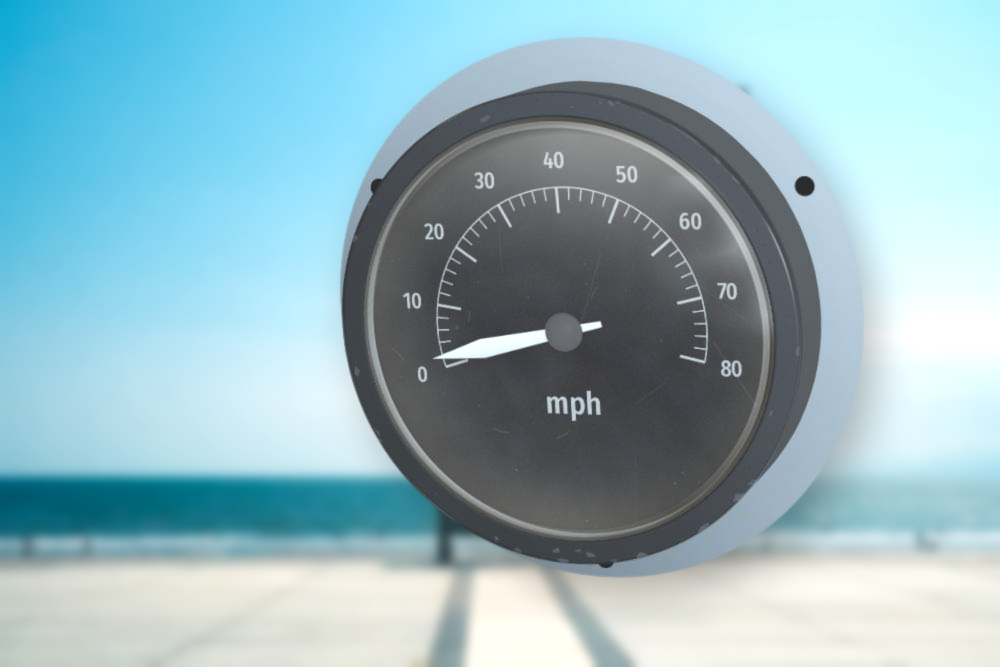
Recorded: 2 mph
